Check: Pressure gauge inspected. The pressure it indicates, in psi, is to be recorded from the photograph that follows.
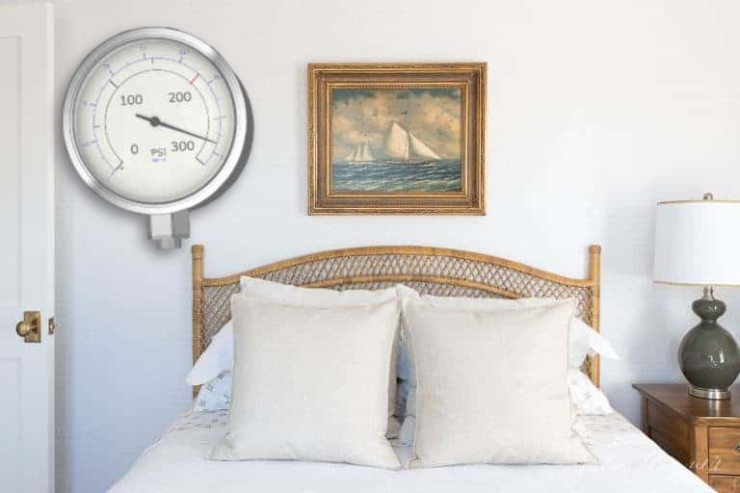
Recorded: 275 psi
